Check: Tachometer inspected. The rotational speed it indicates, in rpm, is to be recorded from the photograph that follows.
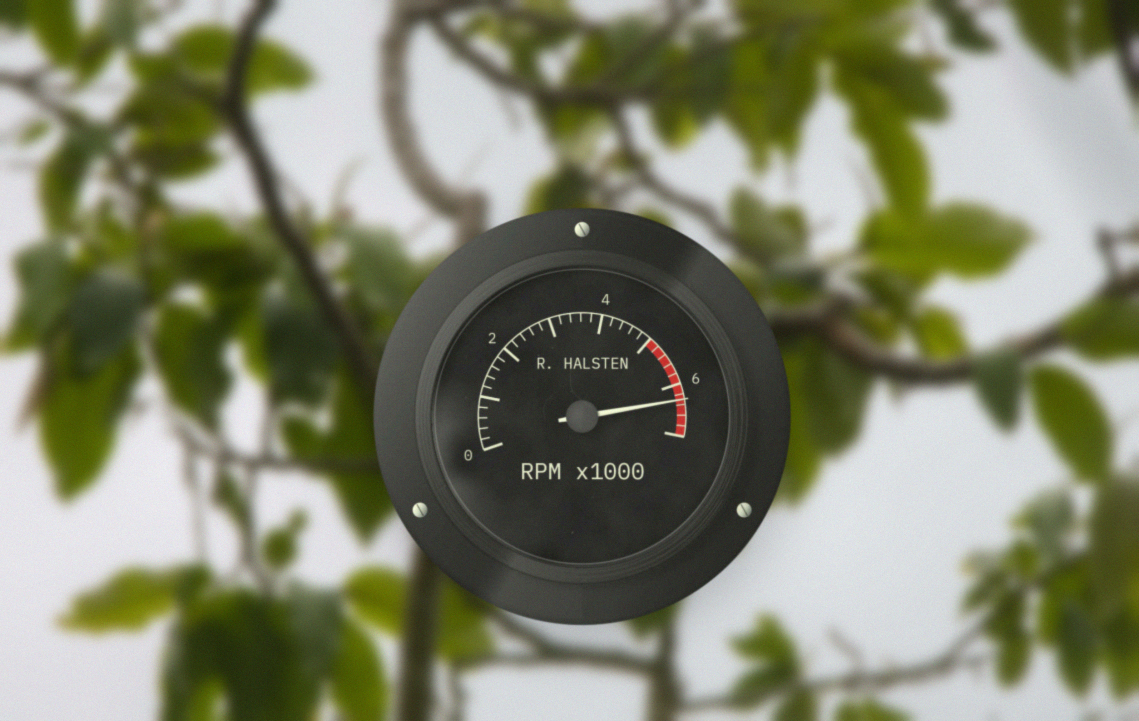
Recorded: 6300 rpm
